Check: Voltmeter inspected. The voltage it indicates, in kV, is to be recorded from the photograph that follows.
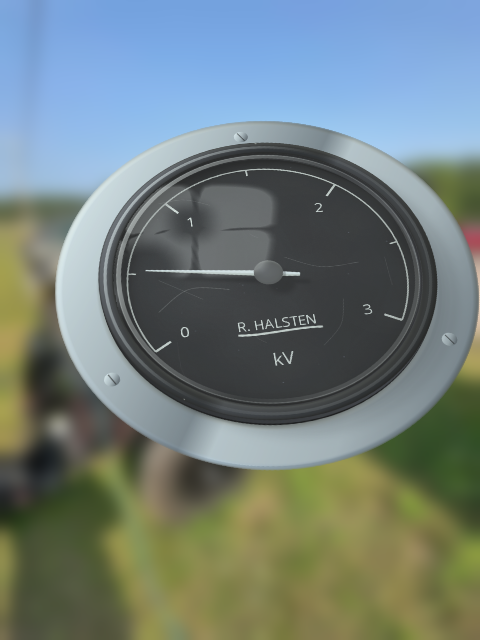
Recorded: 0.5 kV
